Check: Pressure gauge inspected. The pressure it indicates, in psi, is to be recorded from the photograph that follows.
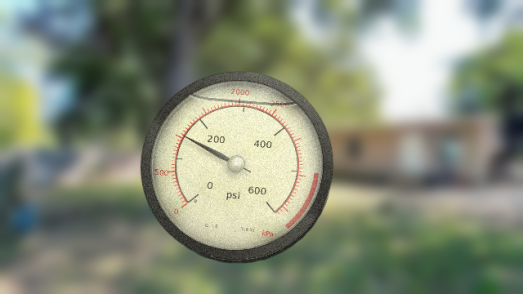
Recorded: 150 psi
